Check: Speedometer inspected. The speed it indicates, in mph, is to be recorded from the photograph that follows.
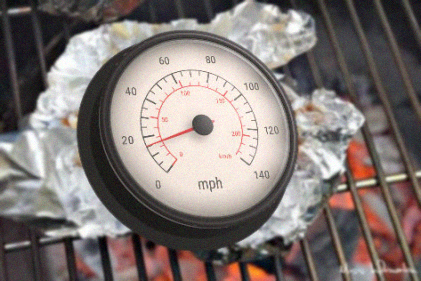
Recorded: 15 mph
